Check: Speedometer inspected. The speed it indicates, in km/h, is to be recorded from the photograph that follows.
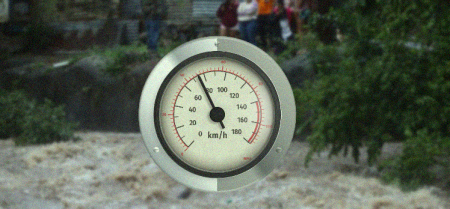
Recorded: 75 km/h
